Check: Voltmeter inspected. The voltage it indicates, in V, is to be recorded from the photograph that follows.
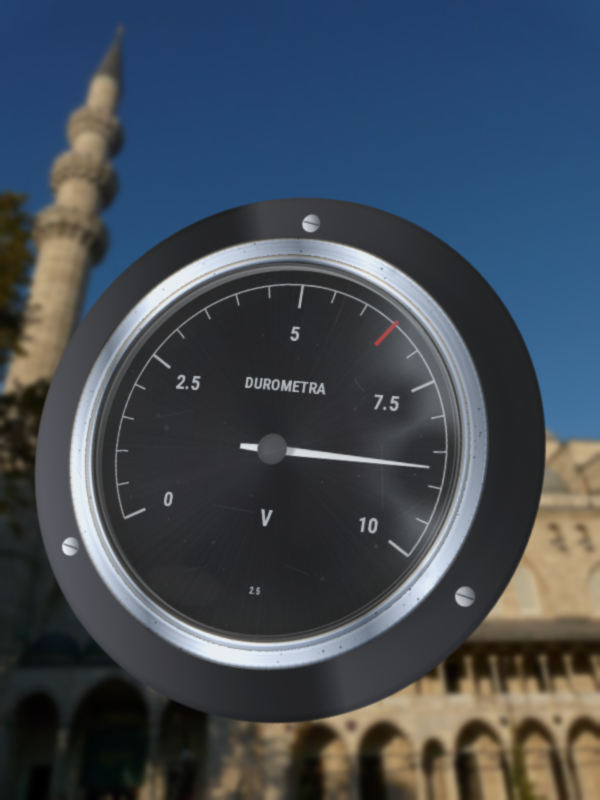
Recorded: 8.75 V
